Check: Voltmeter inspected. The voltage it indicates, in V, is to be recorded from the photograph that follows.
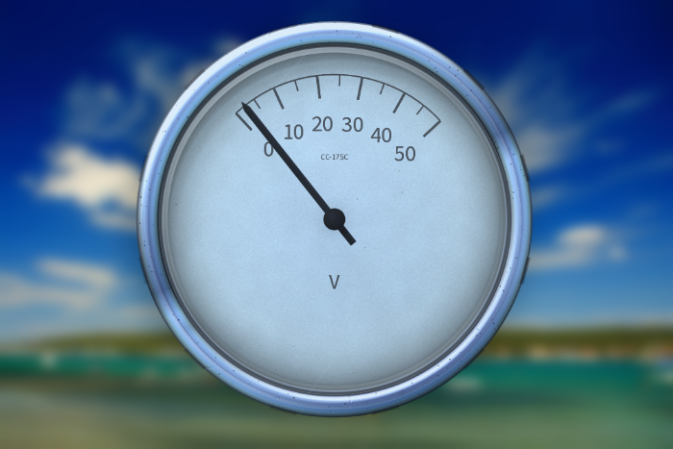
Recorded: 2.5 V
